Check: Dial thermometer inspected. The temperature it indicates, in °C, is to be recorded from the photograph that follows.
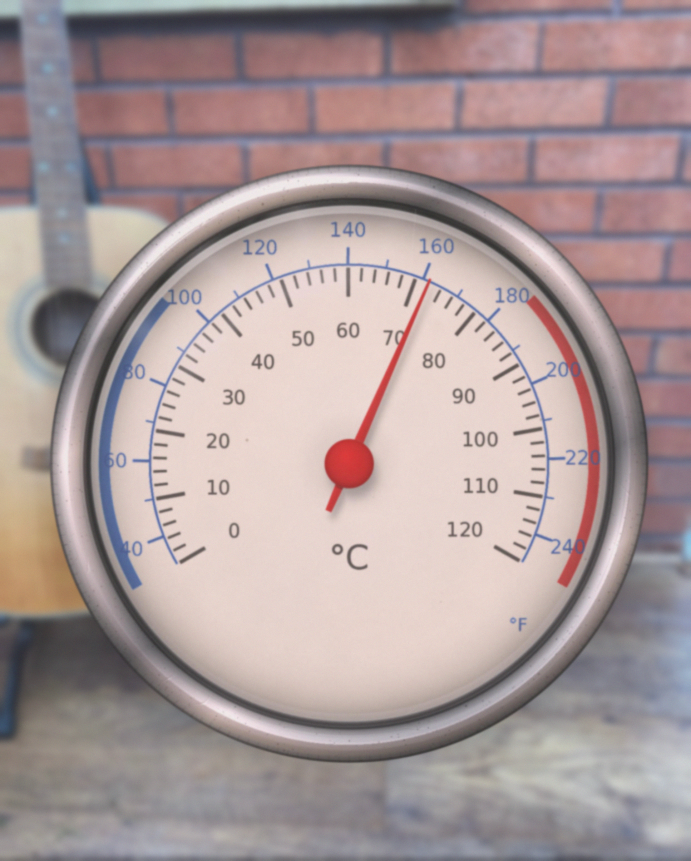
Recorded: 72 °C
